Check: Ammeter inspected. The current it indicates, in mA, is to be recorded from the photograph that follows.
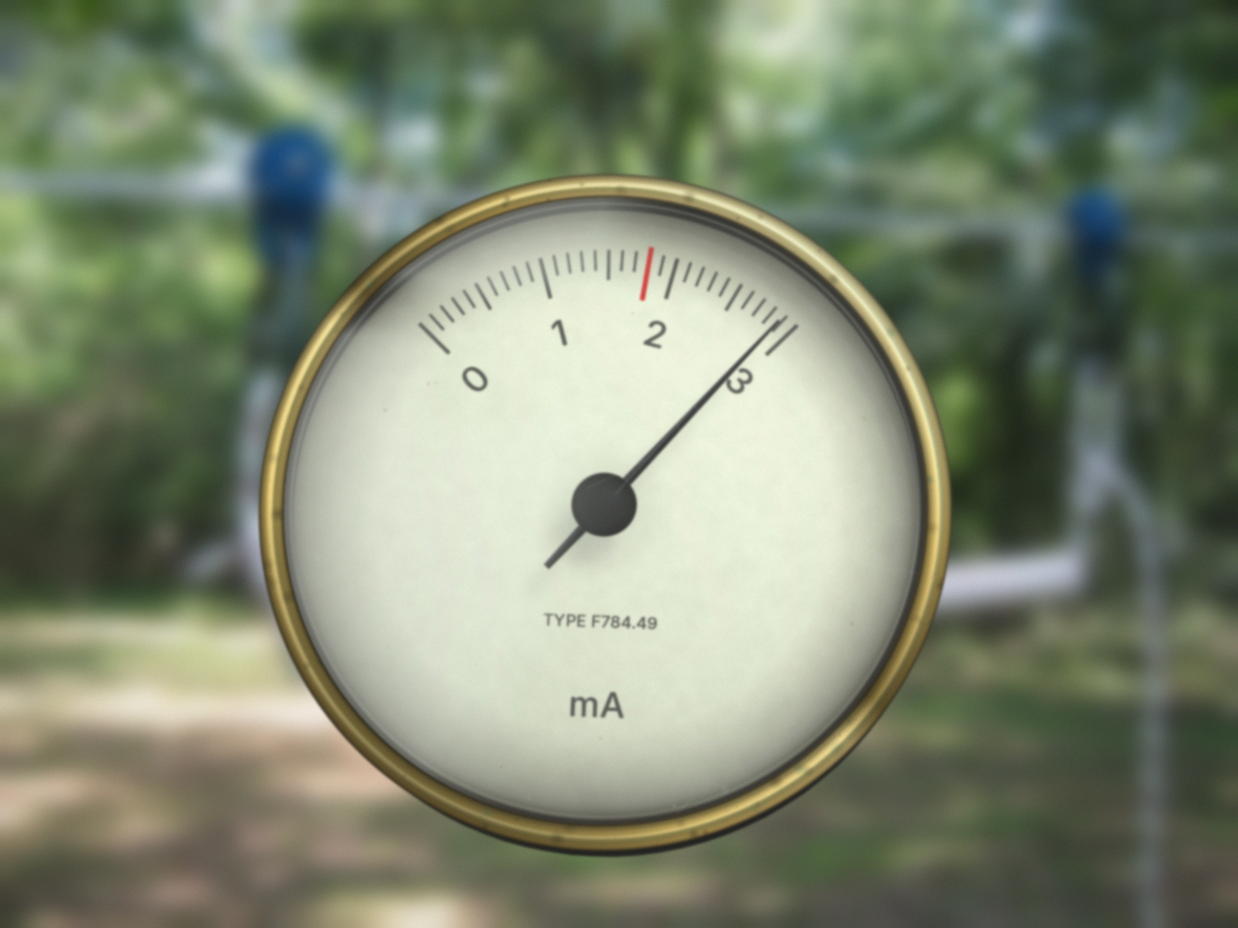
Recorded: 2.9 mA
